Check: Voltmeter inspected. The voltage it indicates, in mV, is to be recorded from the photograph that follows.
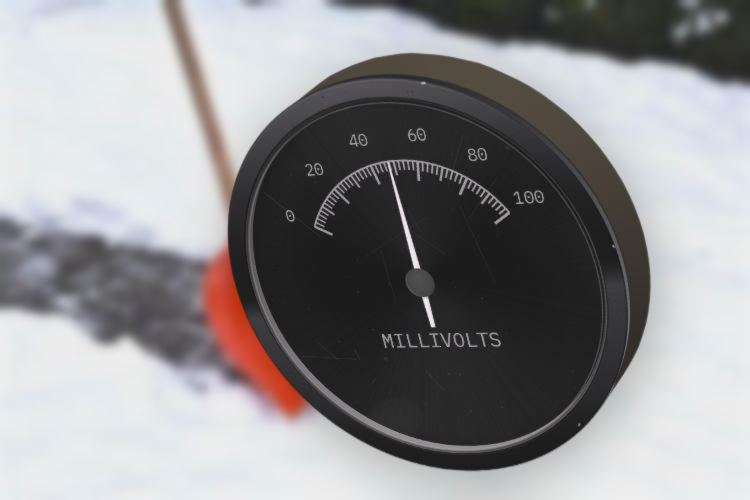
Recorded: 50 mV
